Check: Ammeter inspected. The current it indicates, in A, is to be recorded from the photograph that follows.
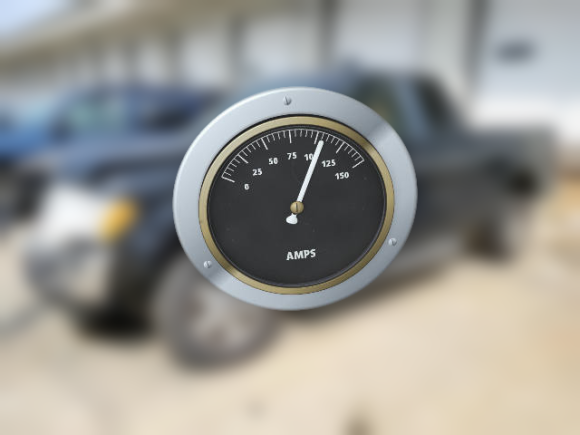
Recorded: 105 A
